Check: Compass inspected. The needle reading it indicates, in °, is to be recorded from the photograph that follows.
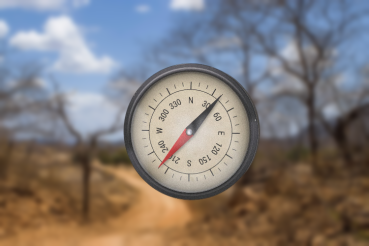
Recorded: 220 °
